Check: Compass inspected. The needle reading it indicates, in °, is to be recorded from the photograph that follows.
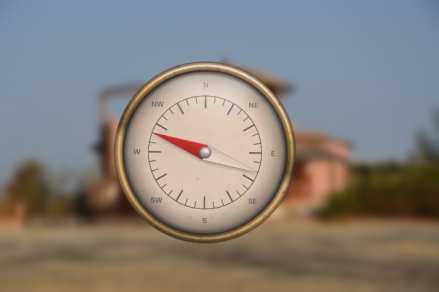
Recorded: 290 °
